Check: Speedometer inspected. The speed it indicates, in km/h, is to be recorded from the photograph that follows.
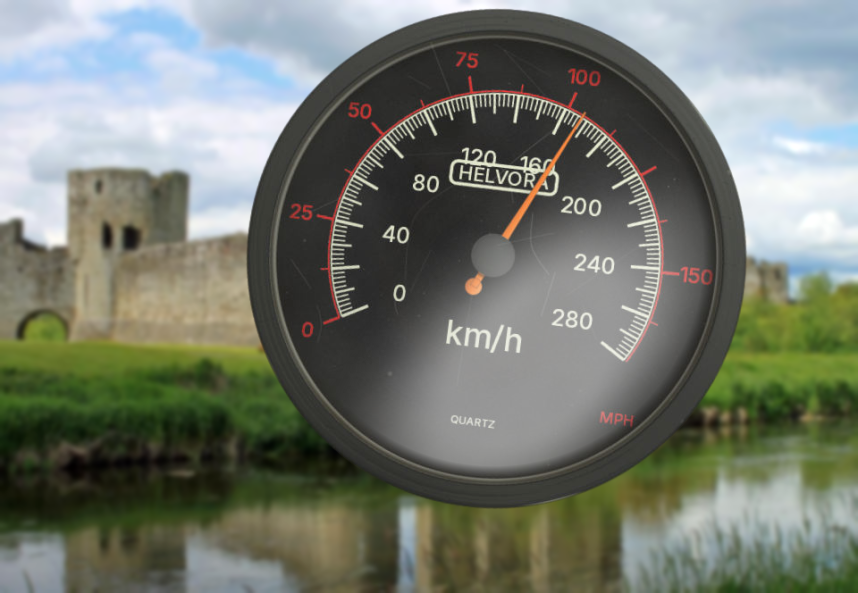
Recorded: 168 km/h
